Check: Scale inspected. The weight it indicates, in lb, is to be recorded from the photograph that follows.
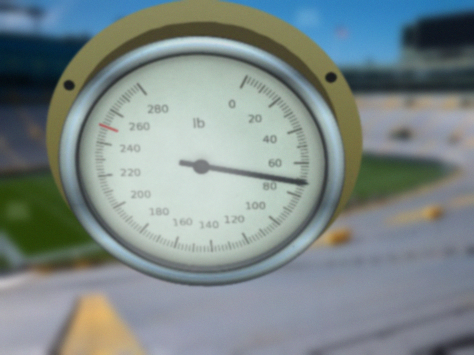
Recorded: 70 lb
